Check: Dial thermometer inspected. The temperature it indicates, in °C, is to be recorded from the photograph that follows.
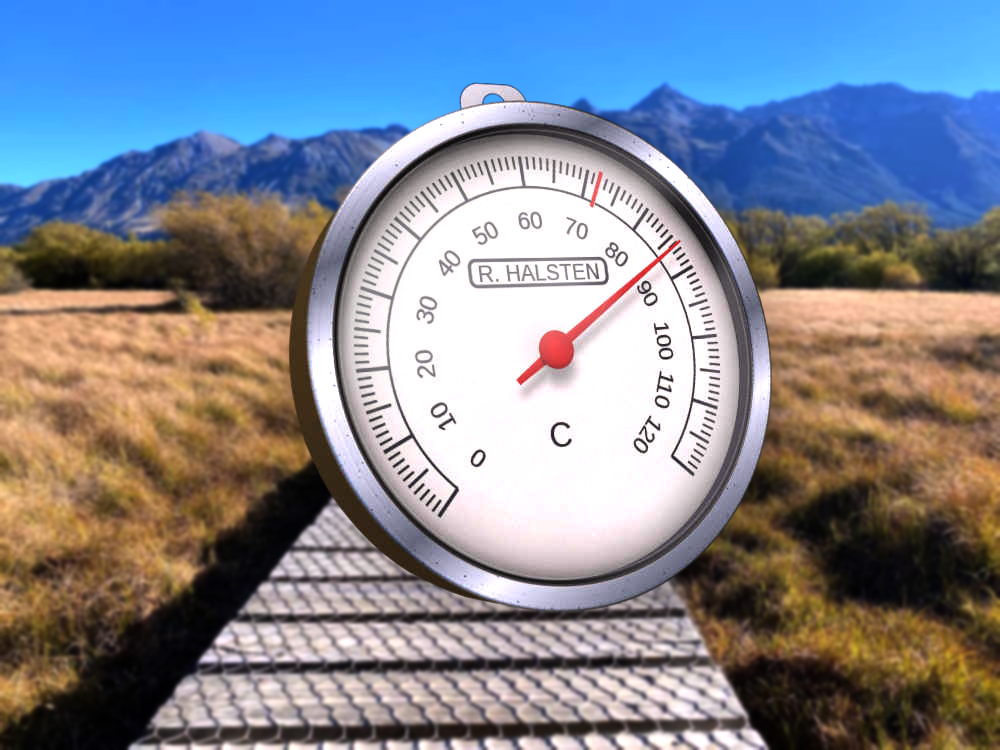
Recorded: 86 °C
